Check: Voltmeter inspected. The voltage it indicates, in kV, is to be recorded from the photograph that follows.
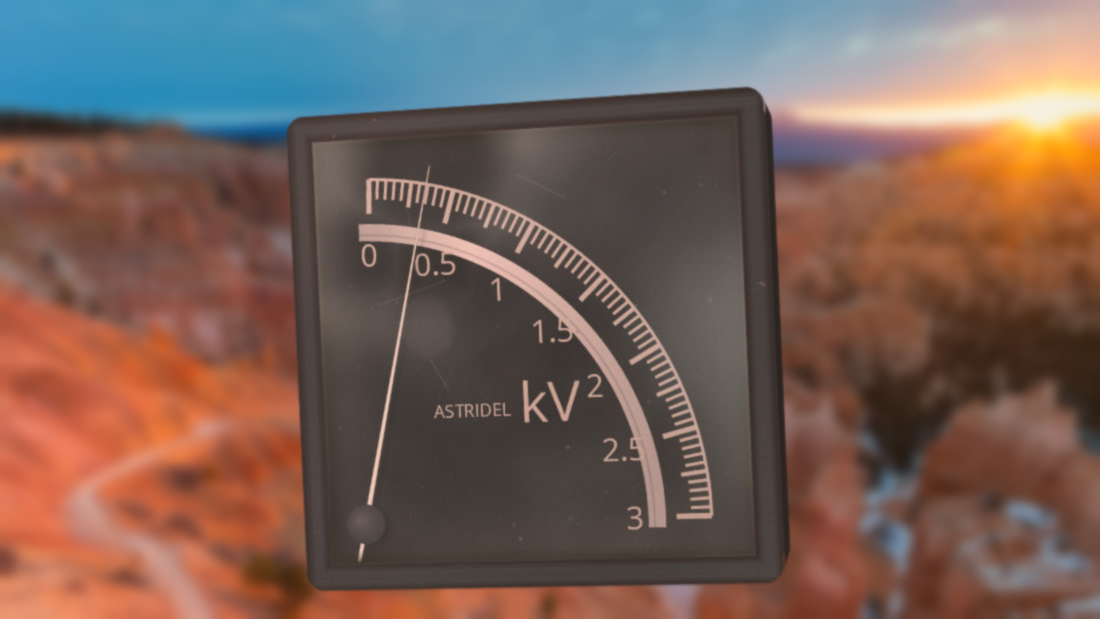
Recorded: 0.35 kV
